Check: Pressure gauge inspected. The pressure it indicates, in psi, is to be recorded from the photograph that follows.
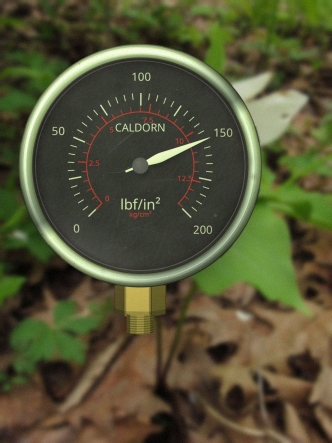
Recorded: 150 psi
